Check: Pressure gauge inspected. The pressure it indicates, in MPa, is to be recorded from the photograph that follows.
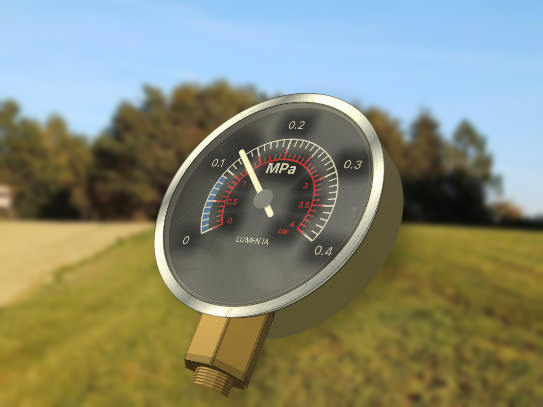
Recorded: 0.13 MPa
